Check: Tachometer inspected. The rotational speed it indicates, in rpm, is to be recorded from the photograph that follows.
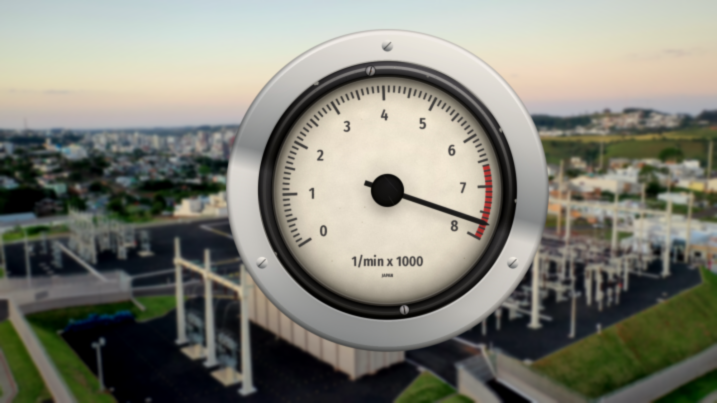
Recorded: 7700 rpm
